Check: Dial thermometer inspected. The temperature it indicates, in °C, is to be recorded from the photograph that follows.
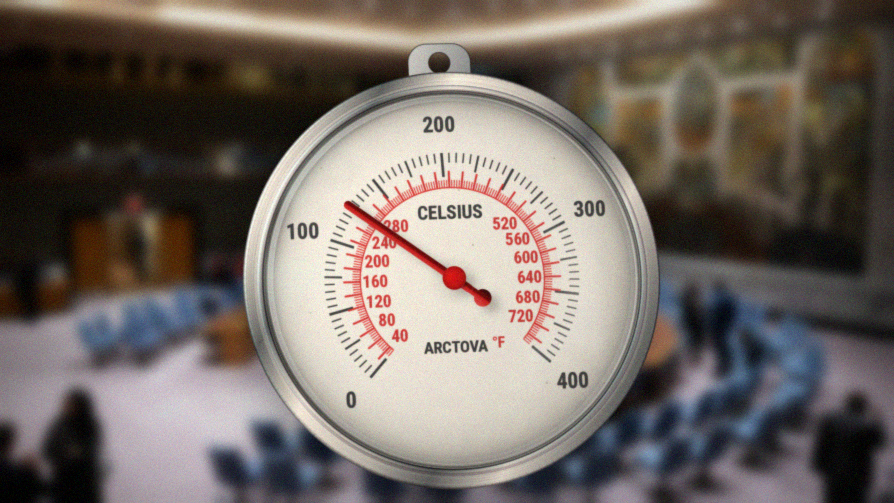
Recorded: 125 °C
